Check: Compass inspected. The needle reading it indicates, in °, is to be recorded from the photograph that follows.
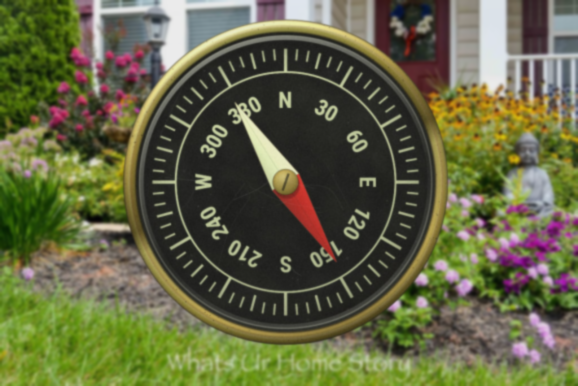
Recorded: 147.5 °
